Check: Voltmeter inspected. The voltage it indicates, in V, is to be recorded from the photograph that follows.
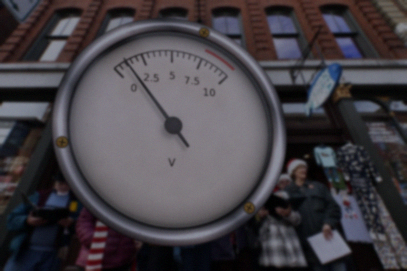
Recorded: 1 V
